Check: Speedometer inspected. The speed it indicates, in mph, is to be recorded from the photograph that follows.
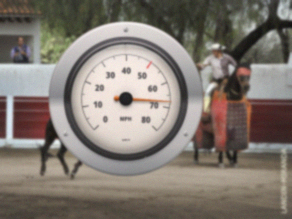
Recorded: 67.5 mph
